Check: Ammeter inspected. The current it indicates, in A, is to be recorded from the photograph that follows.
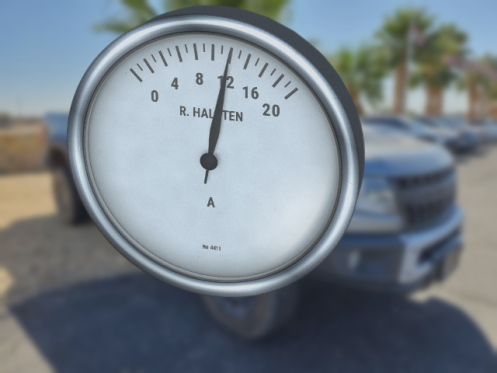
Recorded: 12 A
